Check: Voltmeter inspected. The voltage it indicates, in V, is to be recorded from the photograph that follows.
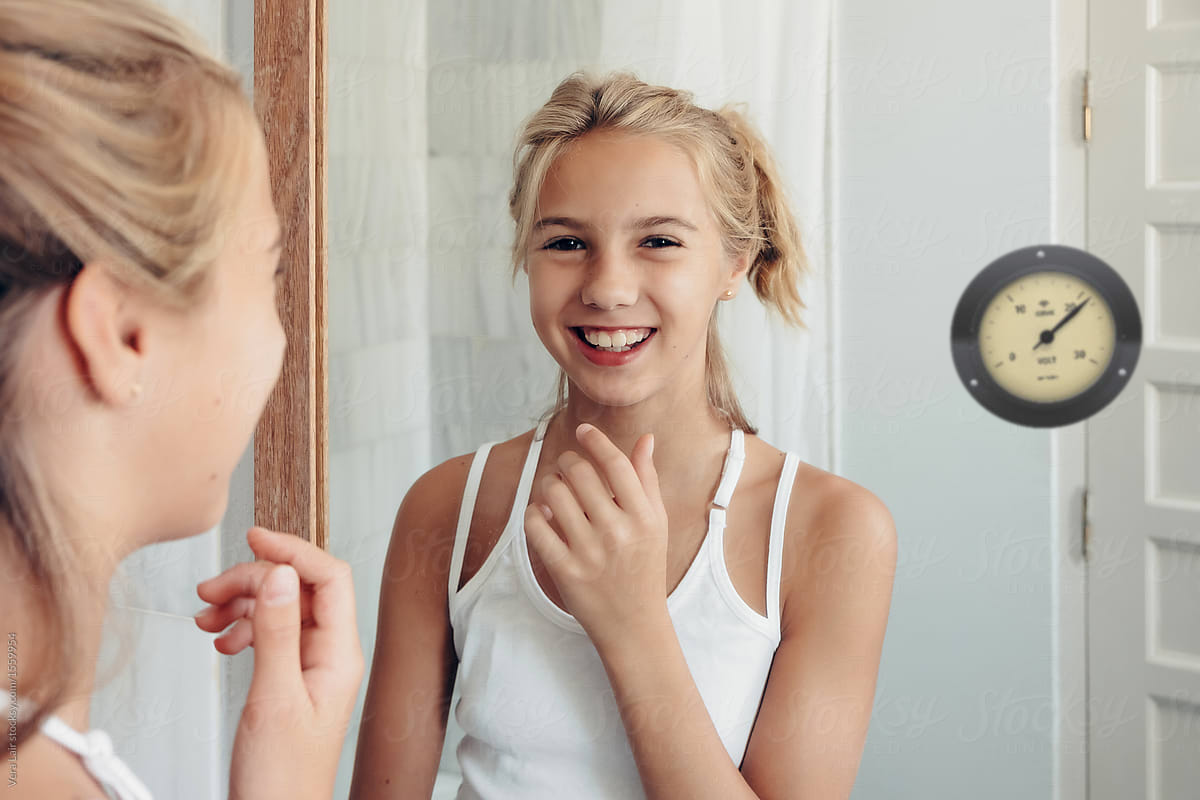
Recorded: 21 V
